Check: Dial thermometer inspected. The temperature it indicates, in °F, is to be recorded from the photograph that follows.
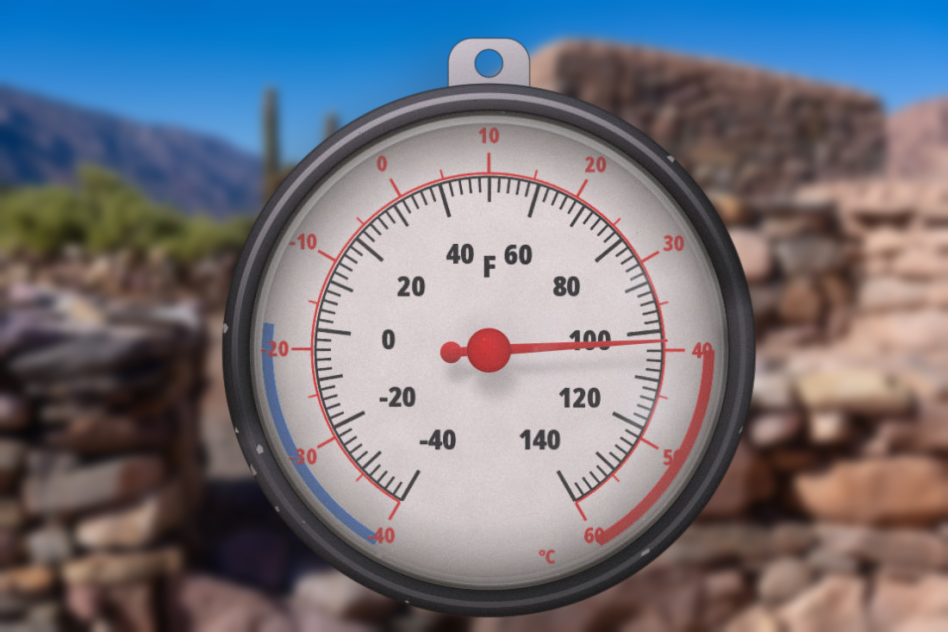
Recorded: 102 °F
